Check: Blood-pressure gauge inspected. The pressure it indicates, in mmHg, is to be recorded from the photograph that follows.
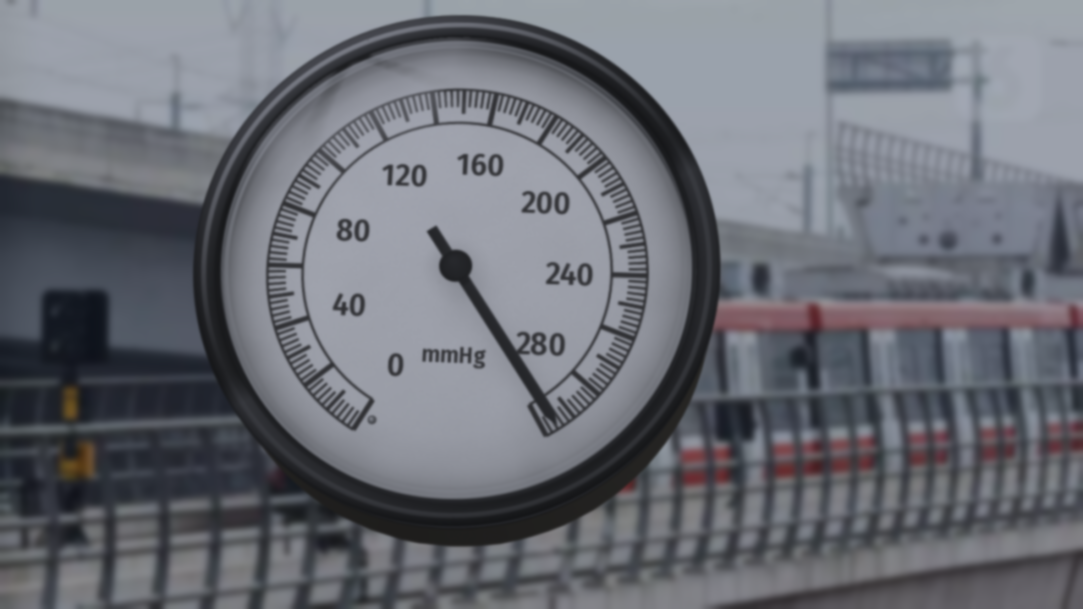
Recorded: 296 mmHg
